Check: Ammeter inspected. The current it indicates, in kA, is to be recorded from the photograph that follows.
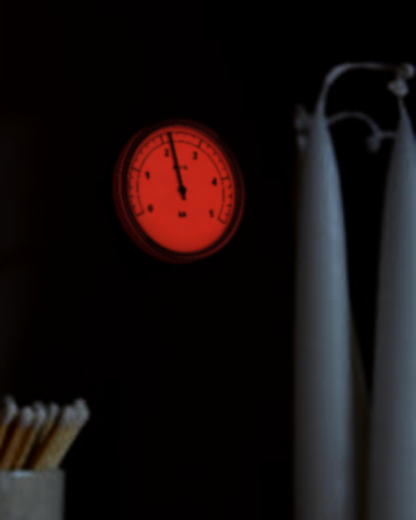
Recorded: 2.2 kA
